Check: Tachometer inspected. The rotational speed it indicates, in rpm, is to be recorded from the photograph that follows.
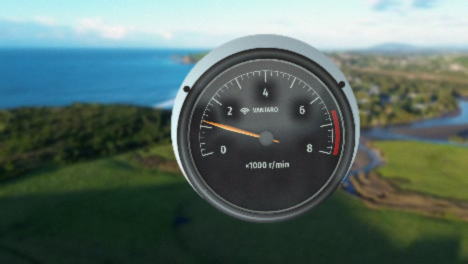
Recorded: 1200 rpm
